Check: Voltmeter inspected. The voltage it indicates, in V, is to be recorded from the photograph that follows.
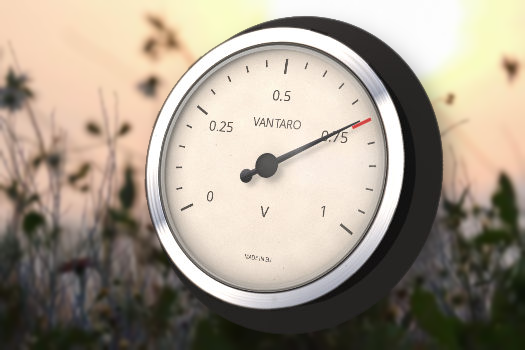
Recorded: 0.75 V
